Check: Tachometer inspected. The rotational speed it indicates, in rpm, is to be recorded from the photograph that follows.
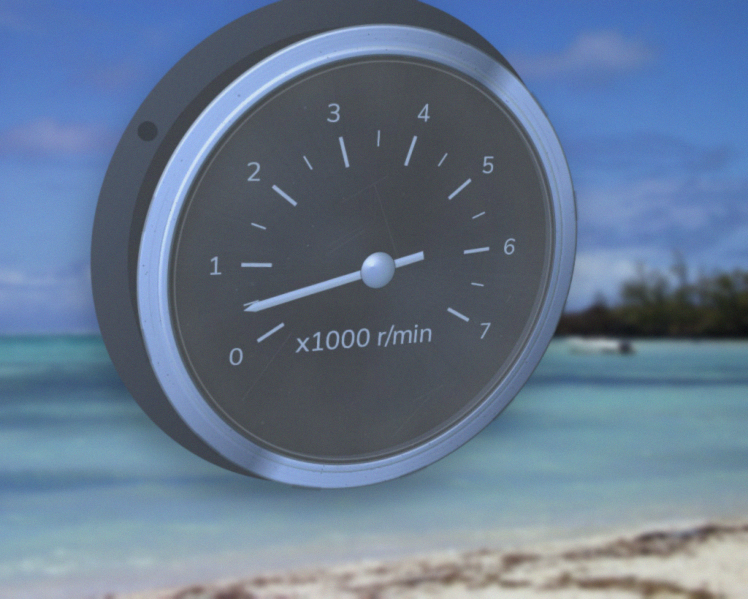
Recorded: 500 rpm
